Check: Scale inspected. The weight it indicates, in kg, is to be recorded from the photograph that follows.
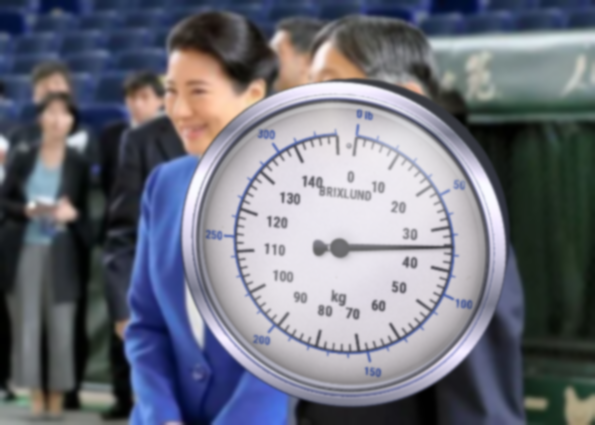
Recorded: 34 kg
